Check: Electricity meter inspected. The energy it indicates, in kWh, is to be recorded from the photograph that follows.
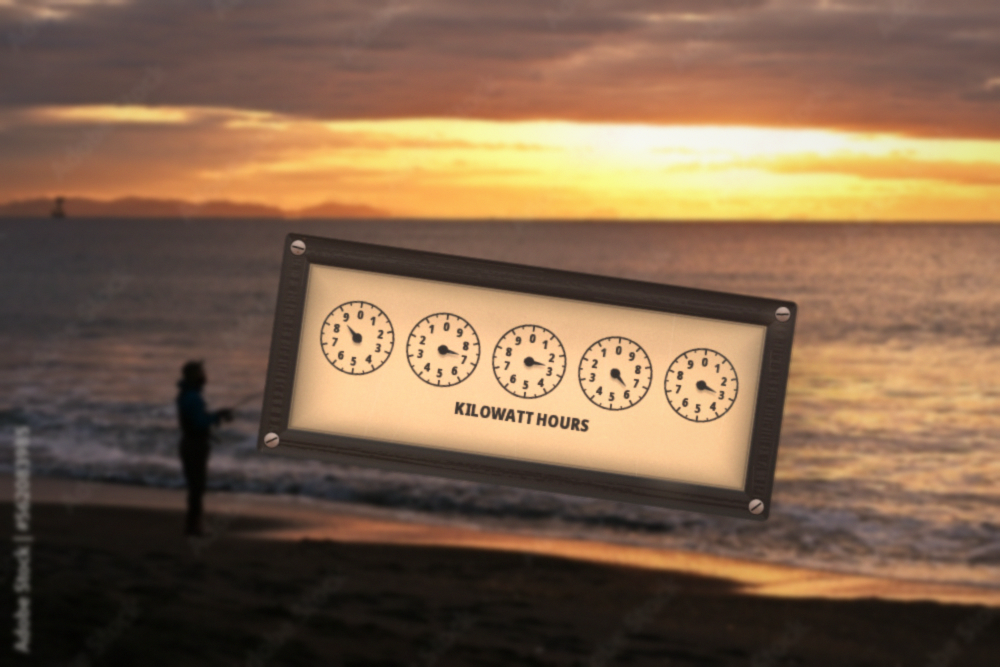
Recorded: 87263 kWh
